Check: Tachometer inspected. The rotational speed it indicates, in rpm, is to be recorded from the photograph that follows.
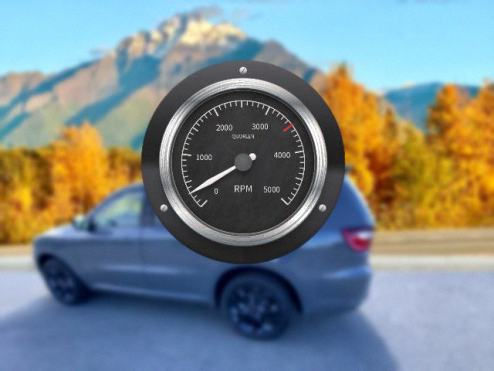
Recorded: 300 rpm
